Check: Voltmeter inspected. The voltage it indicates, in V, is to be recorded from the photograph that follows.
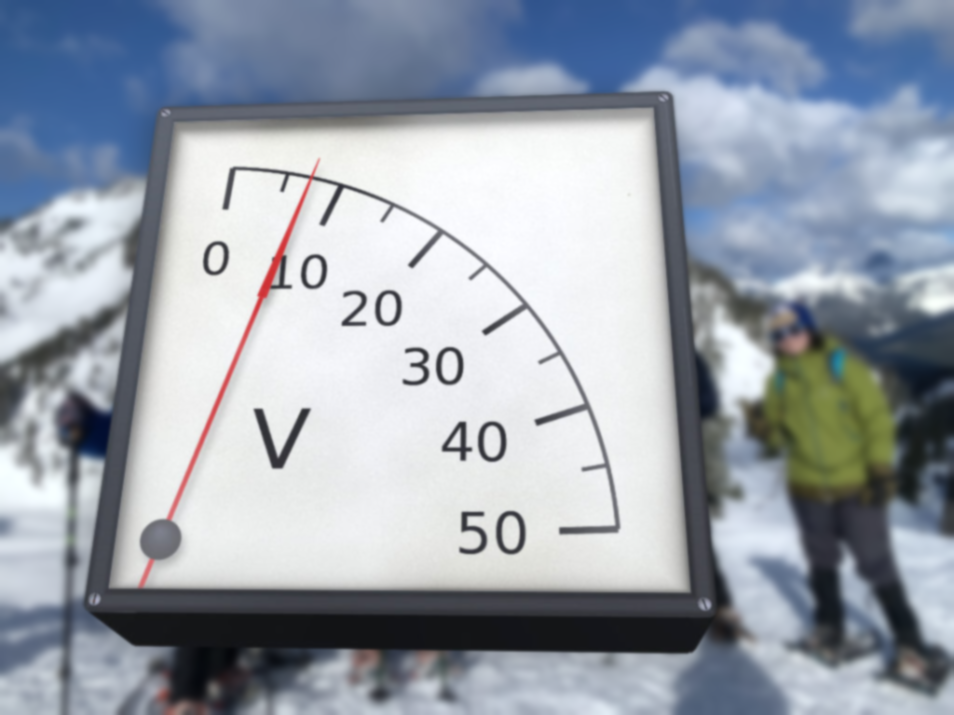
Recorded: 7.5 V
